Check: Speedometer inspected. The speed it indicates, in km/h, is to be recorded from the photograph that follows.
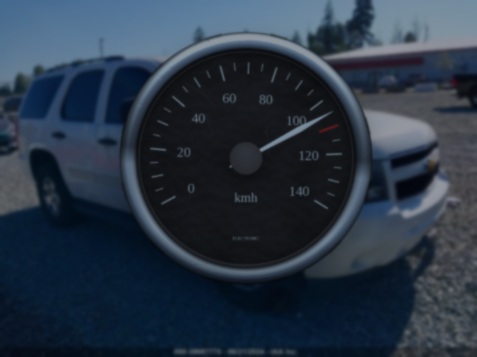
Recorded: 105 km/h
